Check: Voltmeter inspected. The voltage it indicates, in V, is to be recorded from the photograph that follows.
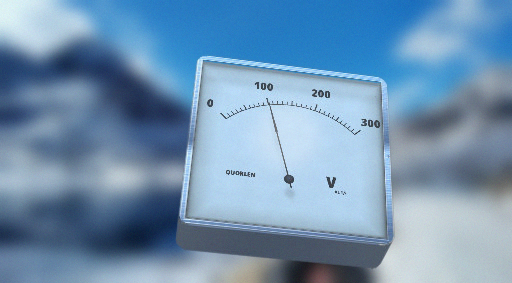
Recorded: 100 V
